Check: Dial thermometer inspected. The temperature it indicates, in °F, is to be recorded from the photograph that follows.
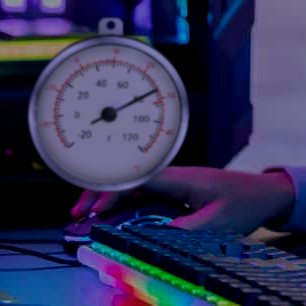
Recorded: 80 °F
